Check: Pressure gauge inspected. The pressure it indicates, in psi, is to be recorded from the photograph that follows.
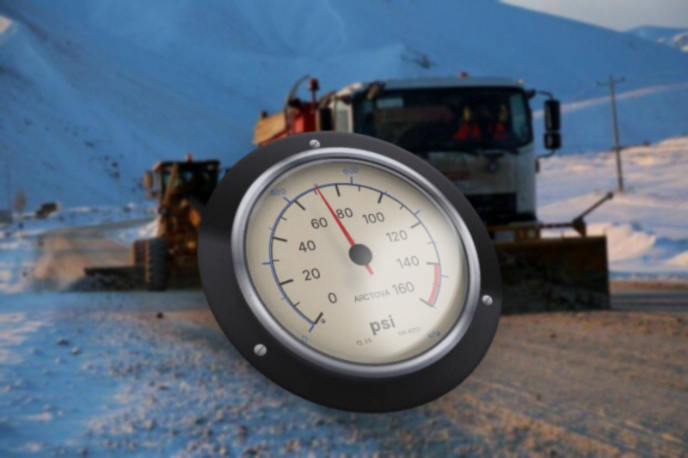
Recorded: 70 psi
